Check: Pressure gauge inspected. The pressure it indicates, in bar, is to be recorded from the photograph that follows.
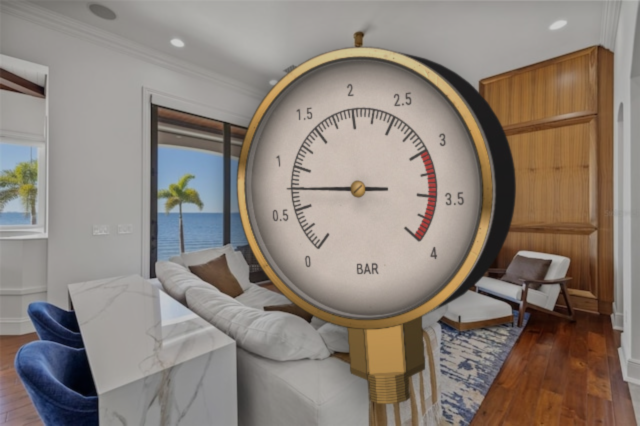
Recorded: 0.75 bar
